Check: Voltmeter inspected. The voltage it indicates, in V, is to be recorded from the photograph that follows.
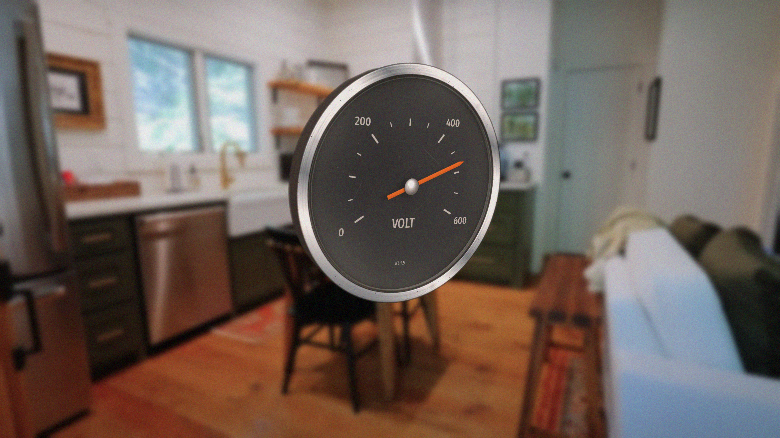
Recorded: 475 V
